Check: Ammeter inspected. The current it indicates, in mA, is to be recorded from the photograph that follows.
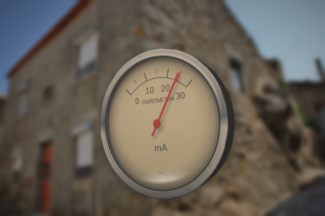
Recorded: 25 mA
